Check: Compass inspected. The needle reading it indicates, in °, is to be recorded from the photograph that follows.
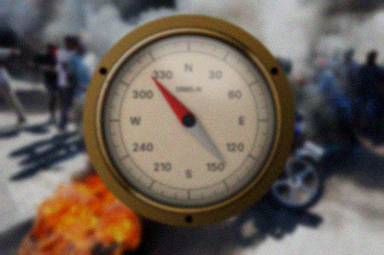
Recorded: 320 °
